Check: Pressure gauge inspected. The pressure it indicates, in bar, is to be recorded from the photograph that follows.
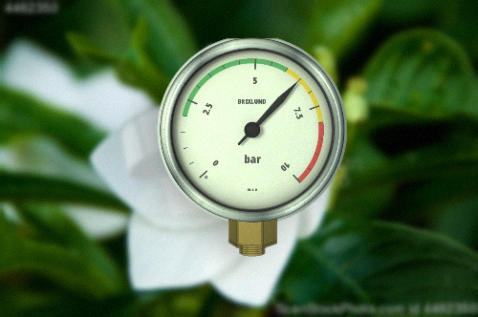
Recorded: 6.5 bar
